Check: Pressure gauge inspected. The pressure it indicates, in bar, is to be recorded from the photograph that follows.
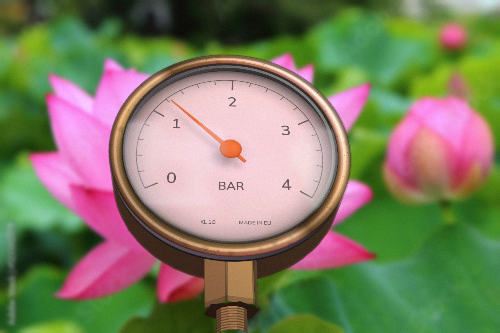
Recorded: 1.2 bar
